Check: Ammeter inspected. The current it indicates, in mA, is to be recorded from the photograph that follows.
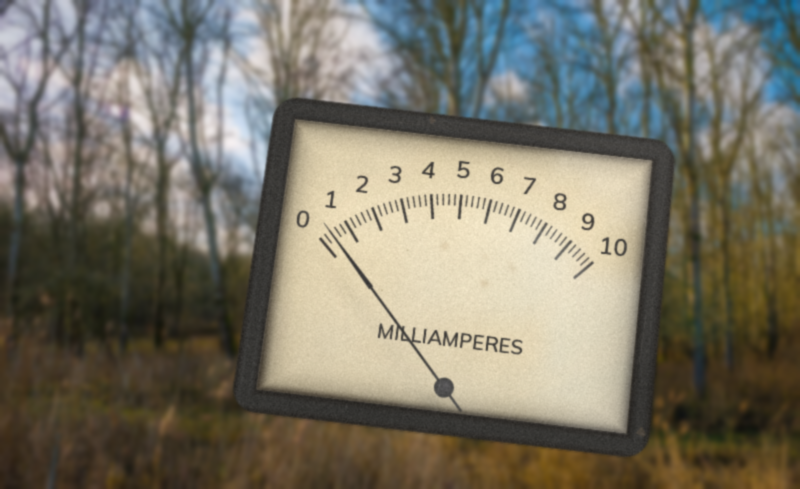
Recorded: 0.4 mA
